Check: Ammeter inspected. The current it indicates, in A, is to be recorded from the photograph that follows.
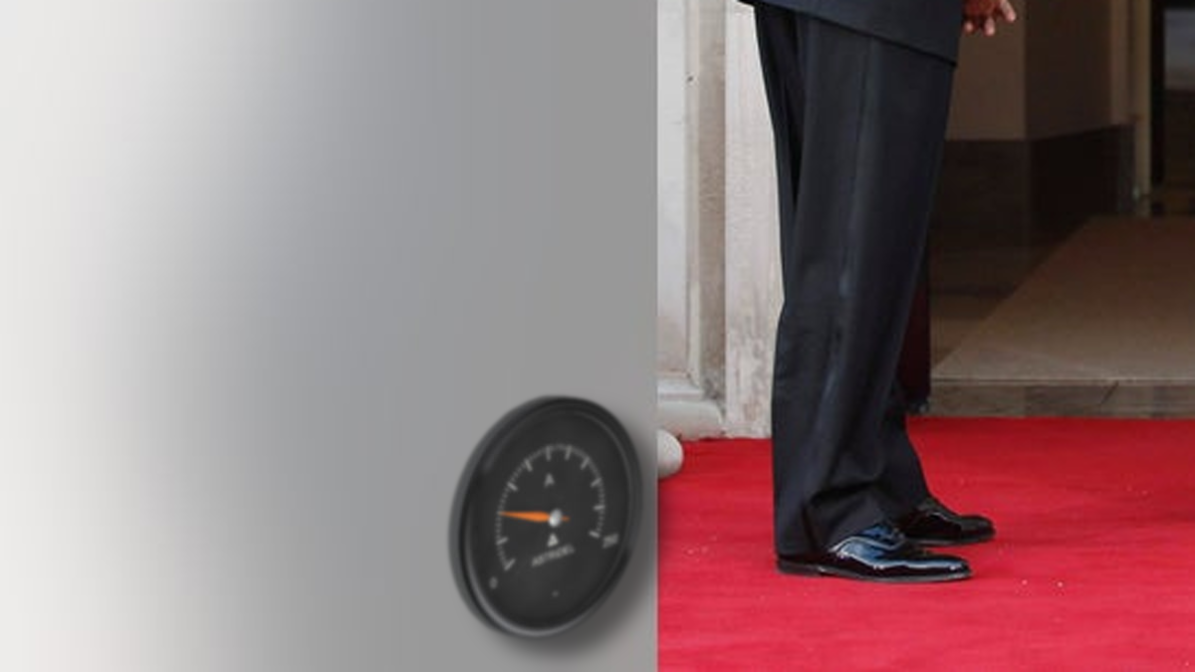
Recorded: 50 A
